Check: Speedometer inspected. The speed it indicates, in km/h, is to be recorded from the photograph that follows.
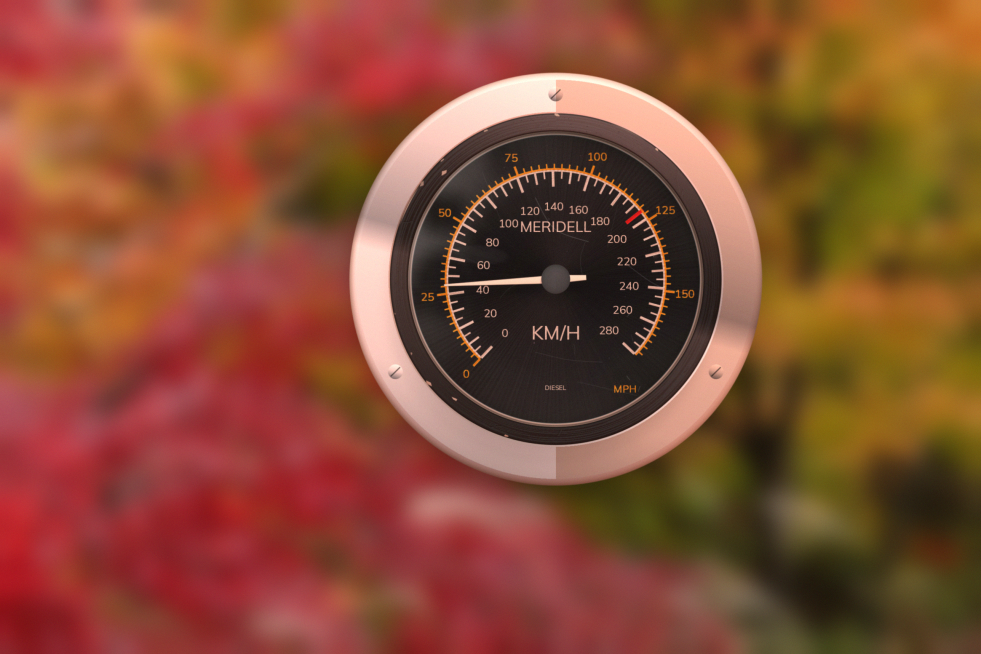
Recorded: 45 km/h
